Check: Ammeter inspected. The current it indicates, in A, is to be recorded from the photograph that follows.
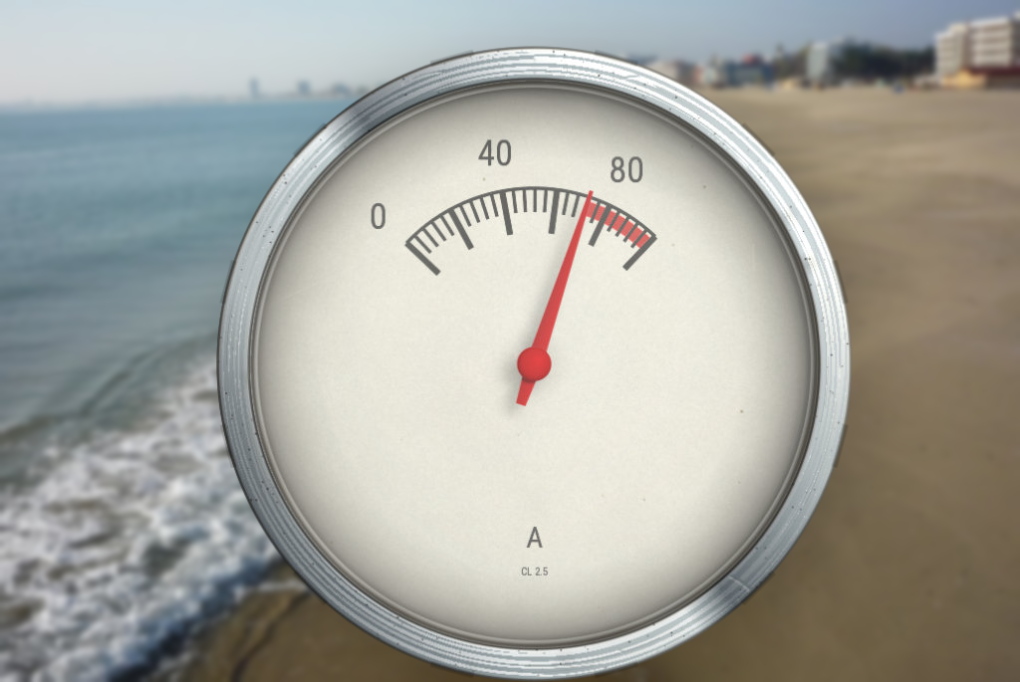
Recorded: 72 A
